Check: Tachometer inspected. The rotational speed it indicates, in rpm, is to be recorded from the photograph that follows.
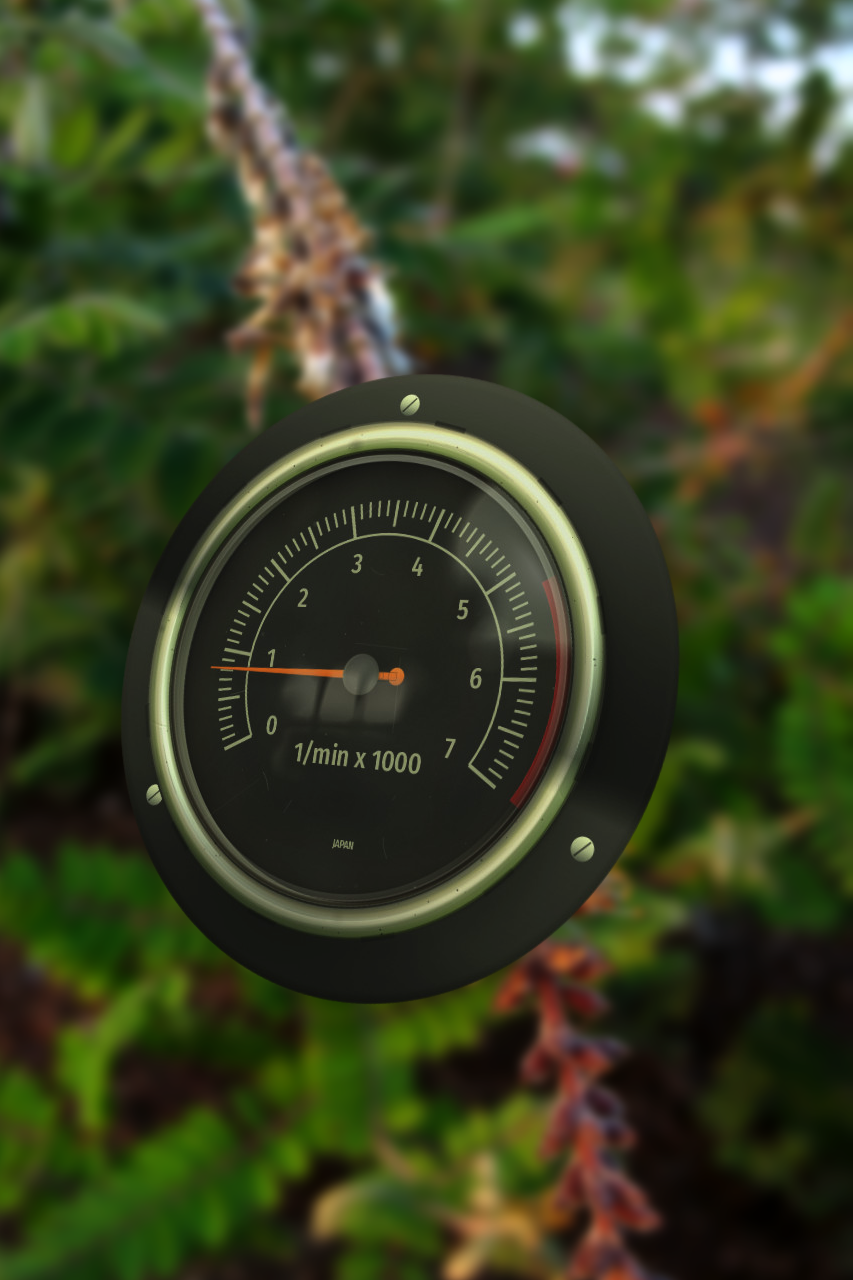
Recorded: 800 rpm
